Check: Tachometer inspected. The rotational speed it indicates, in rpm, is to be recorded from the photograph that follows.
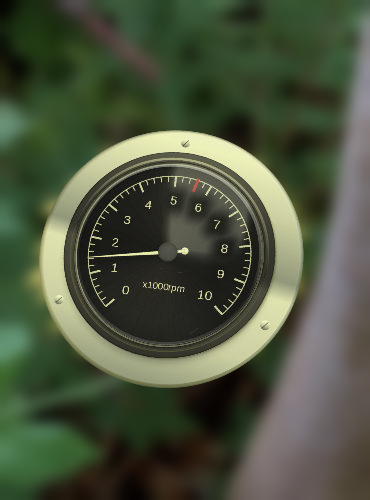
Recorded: 1400 rpm
